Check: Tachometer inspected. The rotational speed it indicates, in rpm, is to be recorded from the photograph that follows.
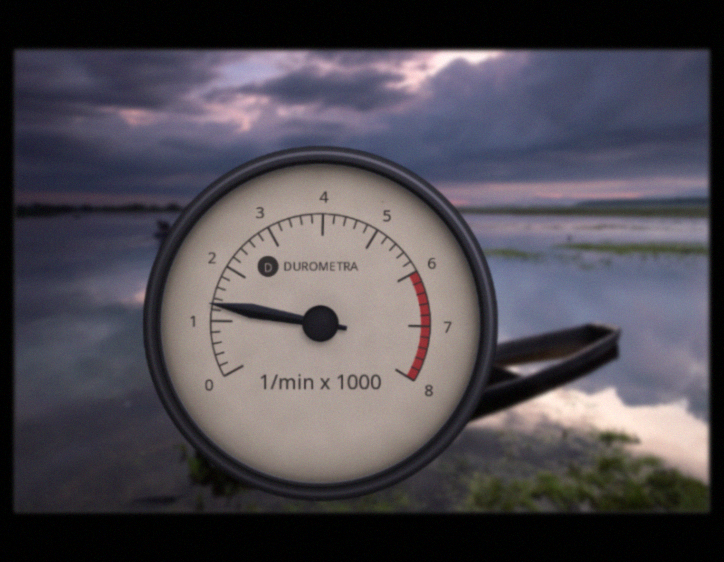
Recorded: 1300 rpm
